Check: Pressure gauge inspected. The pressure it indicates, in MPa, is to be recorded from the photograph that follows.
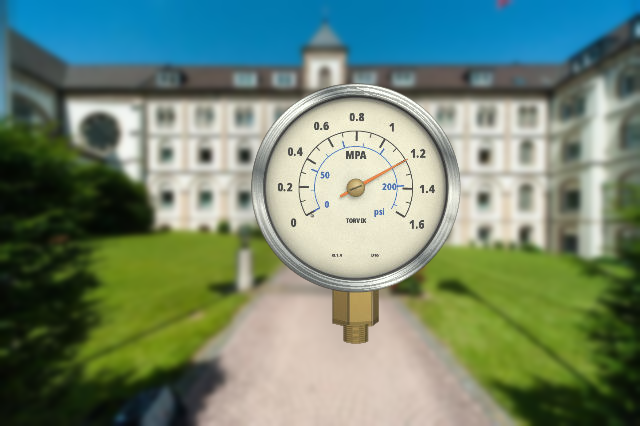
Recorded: 1.2 MPa
